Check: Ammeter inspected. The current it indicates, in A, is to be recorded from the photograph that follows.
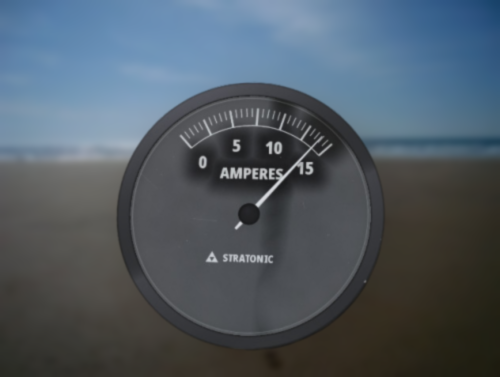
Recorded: 14 A
